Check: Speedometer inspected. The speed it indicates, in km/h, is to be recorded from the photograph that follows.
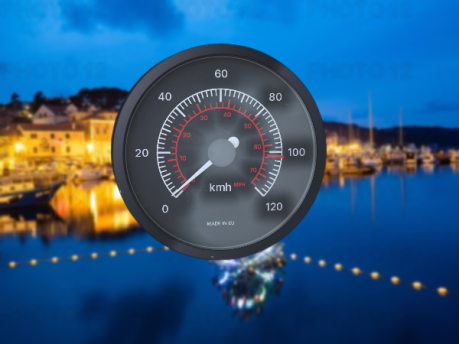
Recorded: 2 km/h
